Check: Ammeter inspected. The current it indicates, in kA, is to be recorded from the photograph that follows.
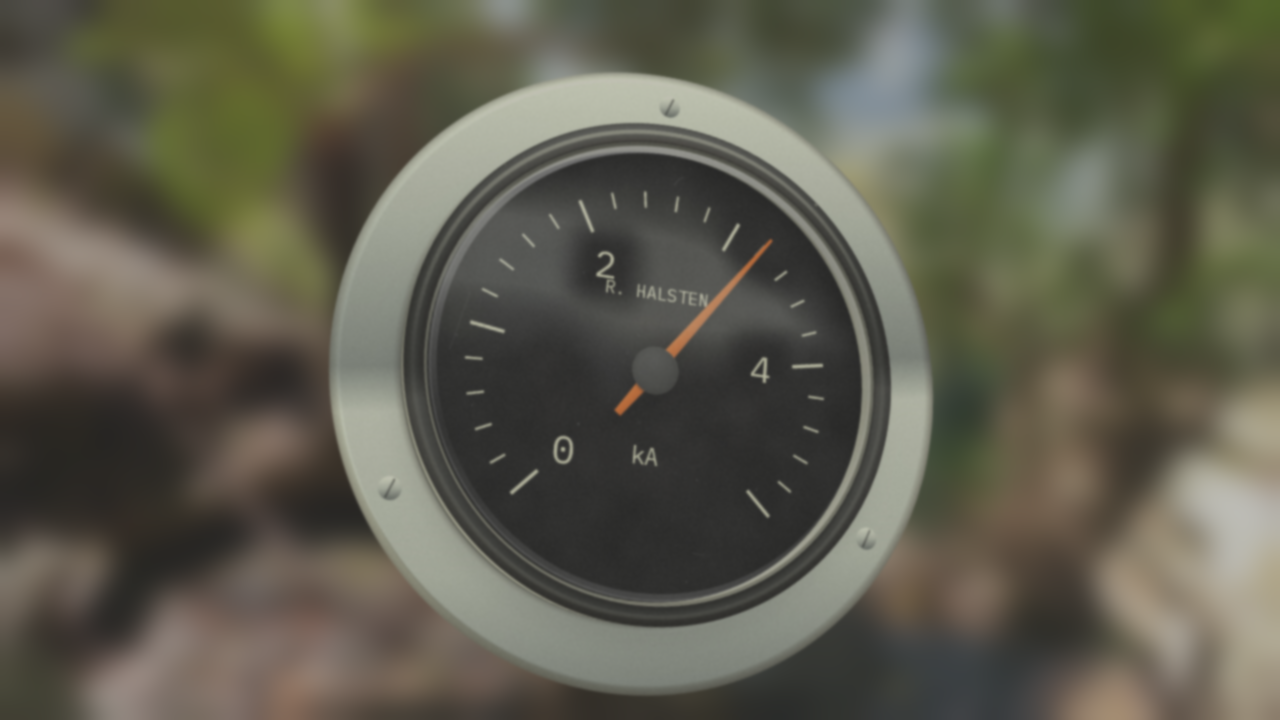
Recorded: 3.2 kA
